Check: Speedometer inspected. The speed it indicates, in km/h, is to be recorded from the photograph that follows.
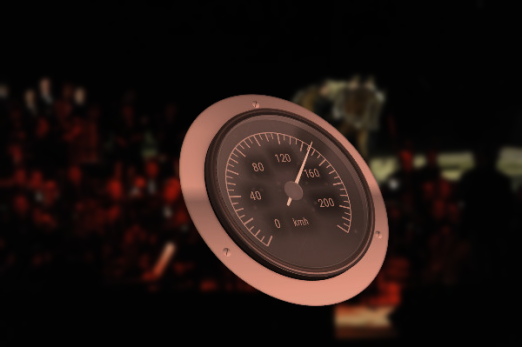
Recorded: 145 km/h
